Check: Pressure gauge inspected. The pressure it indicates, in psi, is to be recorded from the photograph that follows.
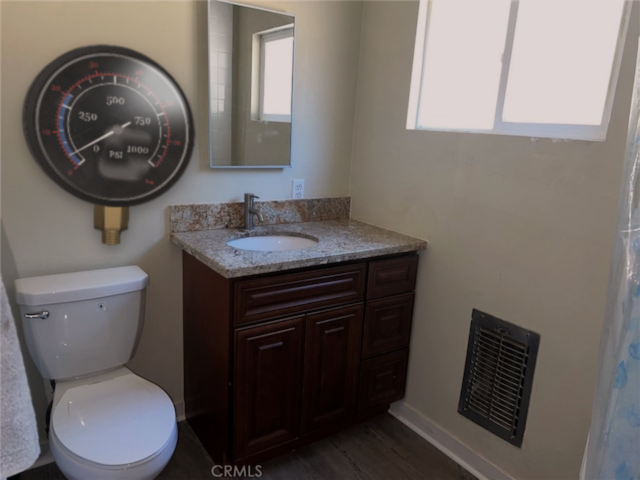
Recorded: 50 psi
